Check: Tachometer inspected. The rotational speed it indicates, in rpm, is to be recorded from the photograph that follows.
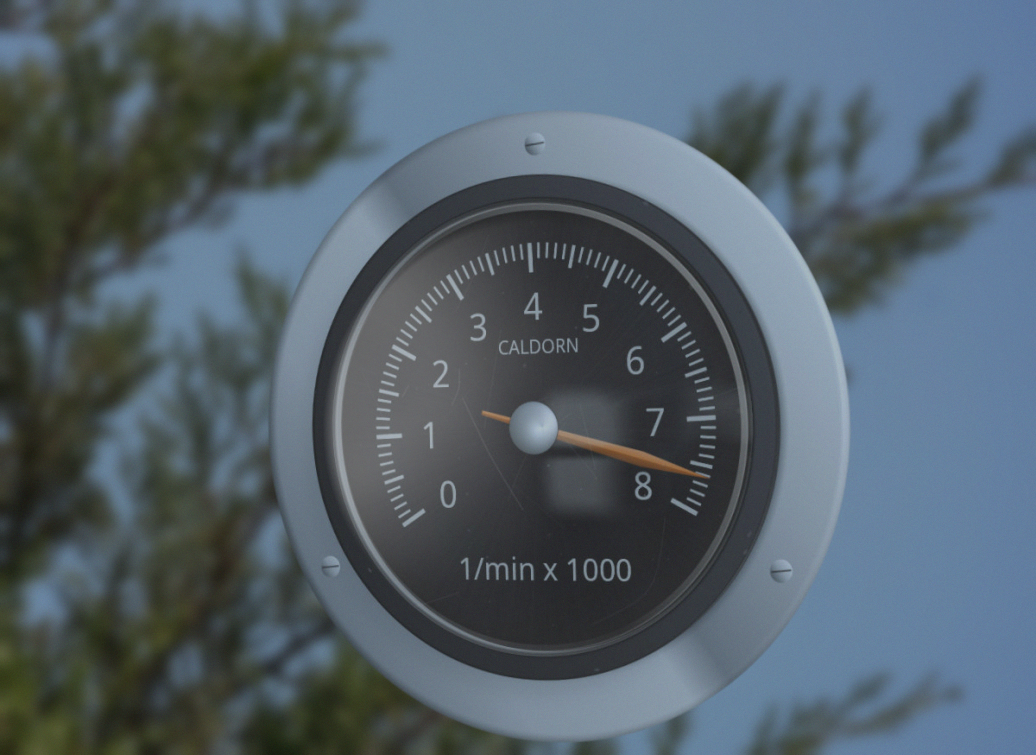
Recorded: 7600 rpm
